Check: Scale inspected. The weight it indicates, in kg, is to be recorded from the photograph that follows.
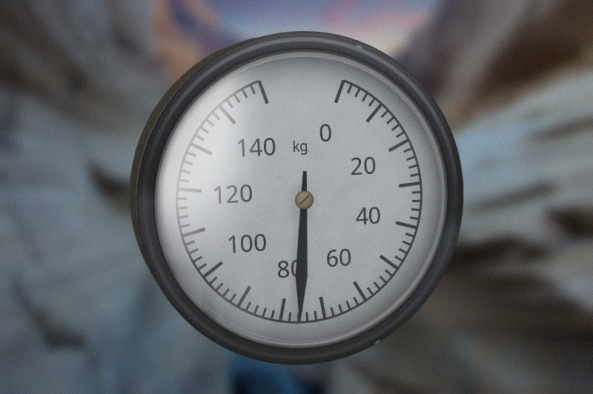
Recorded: 76 kg
